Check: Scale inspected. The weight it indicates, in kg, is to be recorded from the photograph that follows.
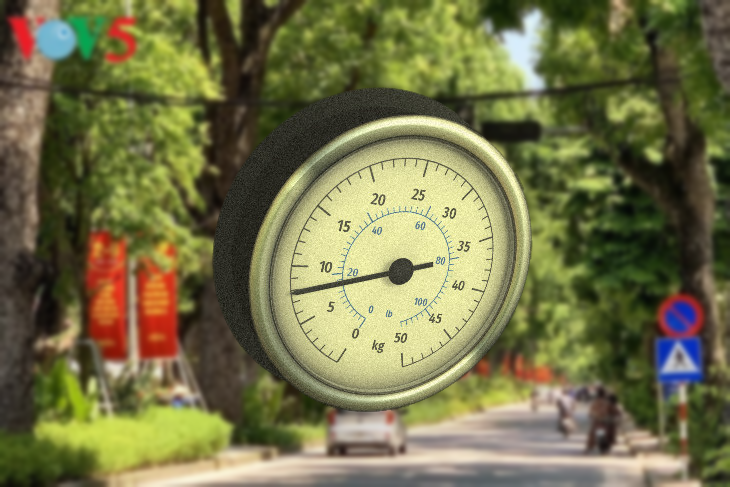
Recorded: 8 kg
